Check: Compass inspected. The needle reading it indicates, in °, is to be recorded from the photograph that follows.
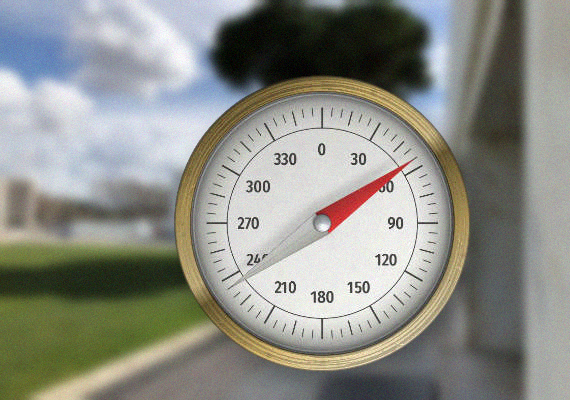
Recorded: 55 °
